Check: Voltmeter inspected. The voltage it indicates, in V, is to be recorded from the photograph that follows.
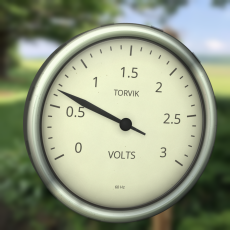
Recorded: 0.65 V
